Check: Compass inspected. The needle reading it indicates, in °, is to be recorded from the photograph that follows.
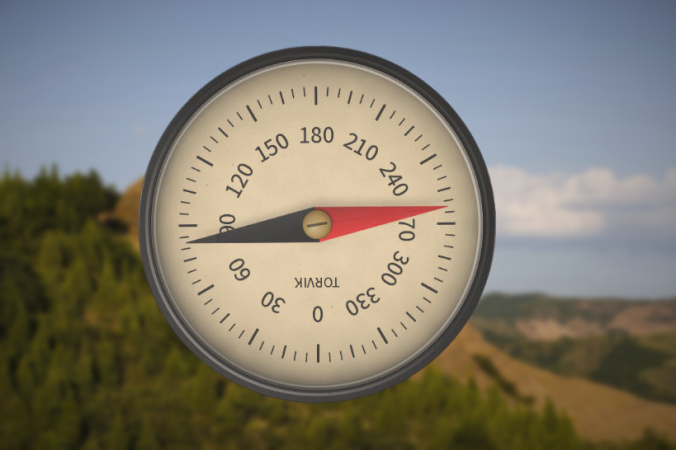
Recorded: 262.5 °
